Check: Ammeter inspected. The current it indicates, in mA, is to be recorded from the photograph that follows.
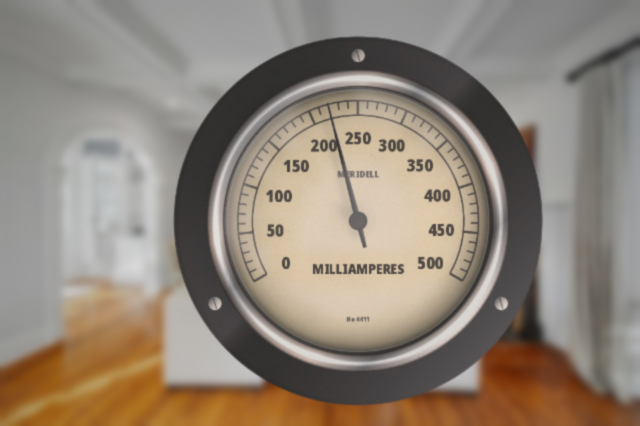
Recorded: 220 mA
